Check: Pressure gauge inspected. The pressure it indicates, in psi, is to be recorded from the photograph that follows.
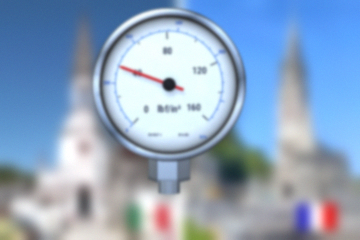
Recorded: 40 psi
